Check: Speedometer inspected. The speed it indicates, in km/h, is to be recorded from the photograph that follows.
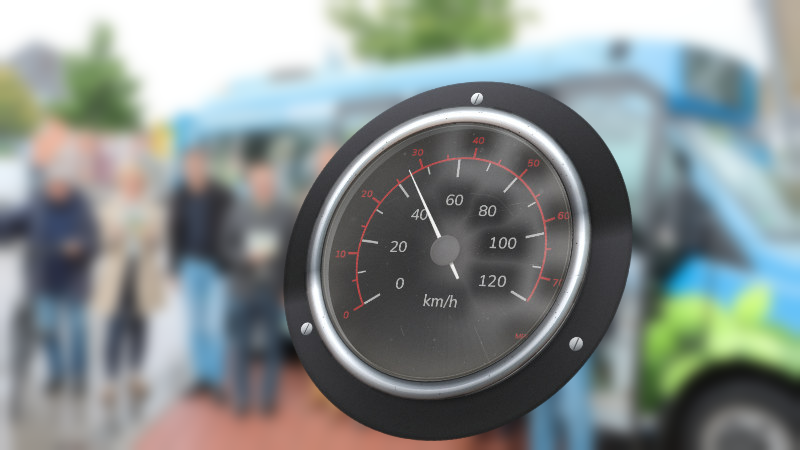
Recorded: 45 km/h
